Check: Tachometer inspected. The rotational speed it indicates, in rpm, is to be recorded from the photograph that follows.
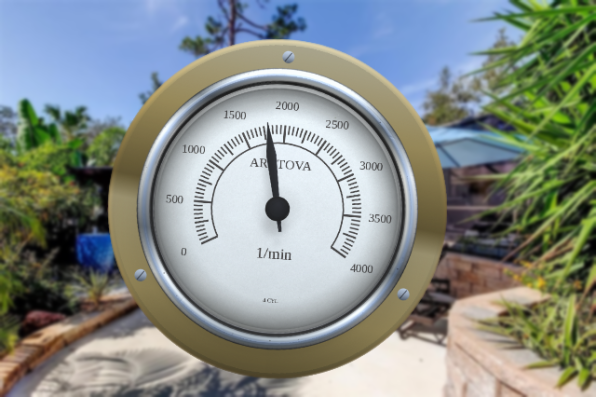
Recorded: 1800 rpm
